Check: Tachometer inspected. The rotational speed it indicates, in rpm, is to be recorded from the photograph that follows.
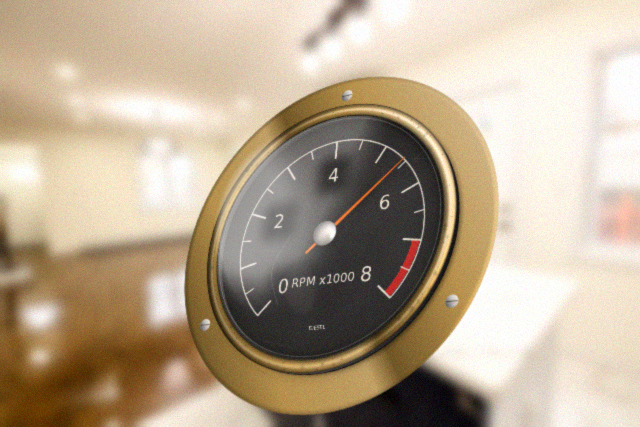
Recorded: 5500 rpm
